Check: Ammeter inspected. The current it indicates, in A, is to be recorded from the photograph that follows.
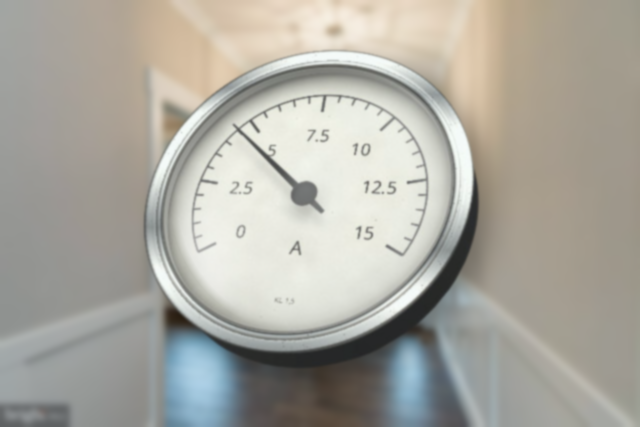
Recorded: 4.5 A
